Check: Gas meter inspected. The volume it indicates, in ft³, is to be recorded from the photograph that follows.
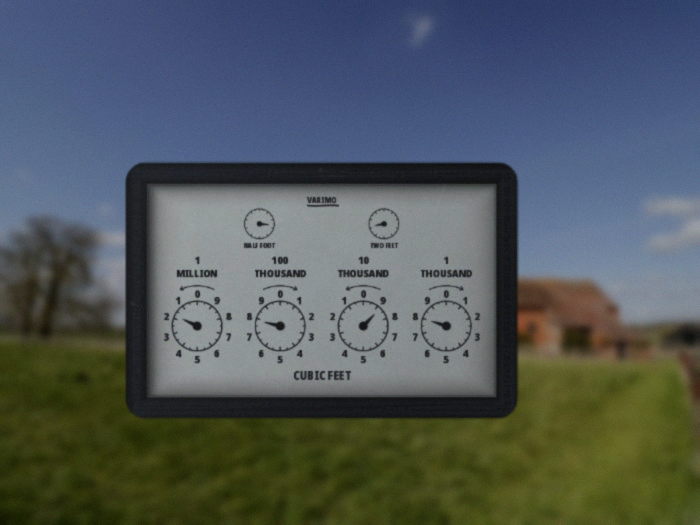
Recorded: 178800 ft³
